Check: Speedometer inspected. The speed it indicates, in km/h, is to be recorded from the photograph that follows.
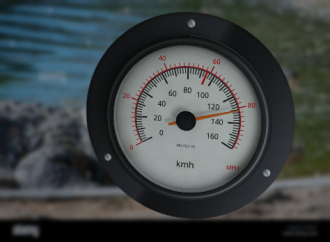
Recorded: 130 km/h
